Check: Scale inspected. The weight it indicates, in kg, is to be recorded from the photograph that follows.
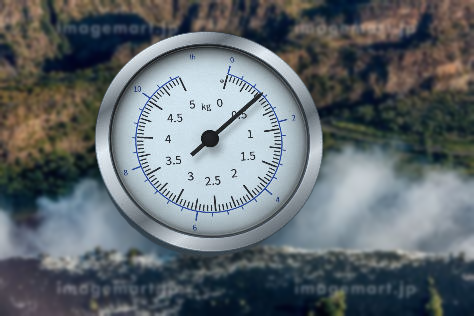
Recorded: 0.5 kg
